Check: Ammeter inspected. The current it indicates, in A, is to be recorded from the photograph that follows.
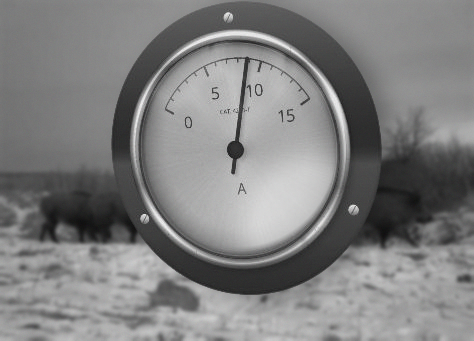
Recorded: 9 A
